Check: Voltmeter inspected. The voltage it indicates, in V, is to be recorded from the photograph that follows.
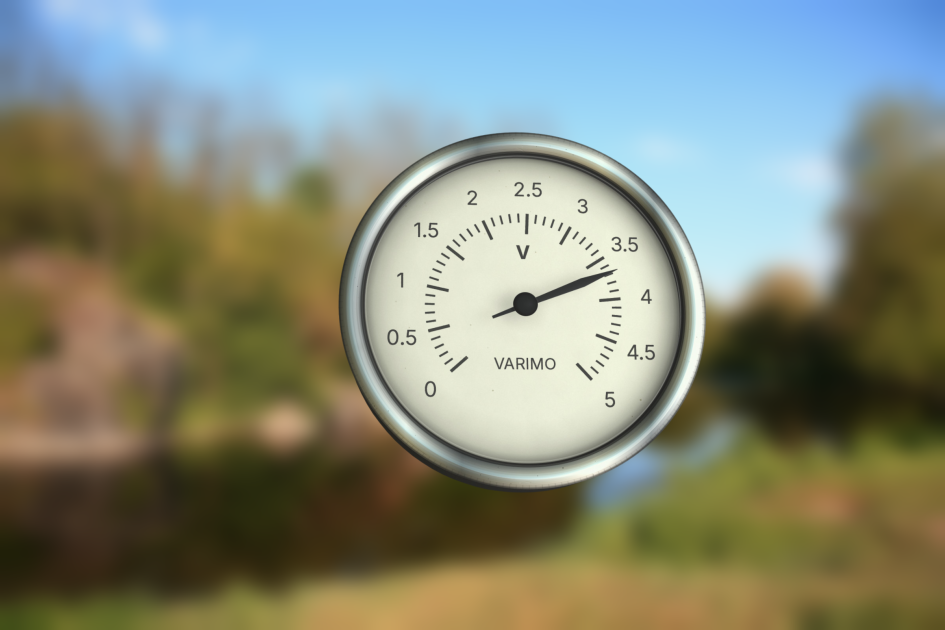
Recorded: 3.7 V
